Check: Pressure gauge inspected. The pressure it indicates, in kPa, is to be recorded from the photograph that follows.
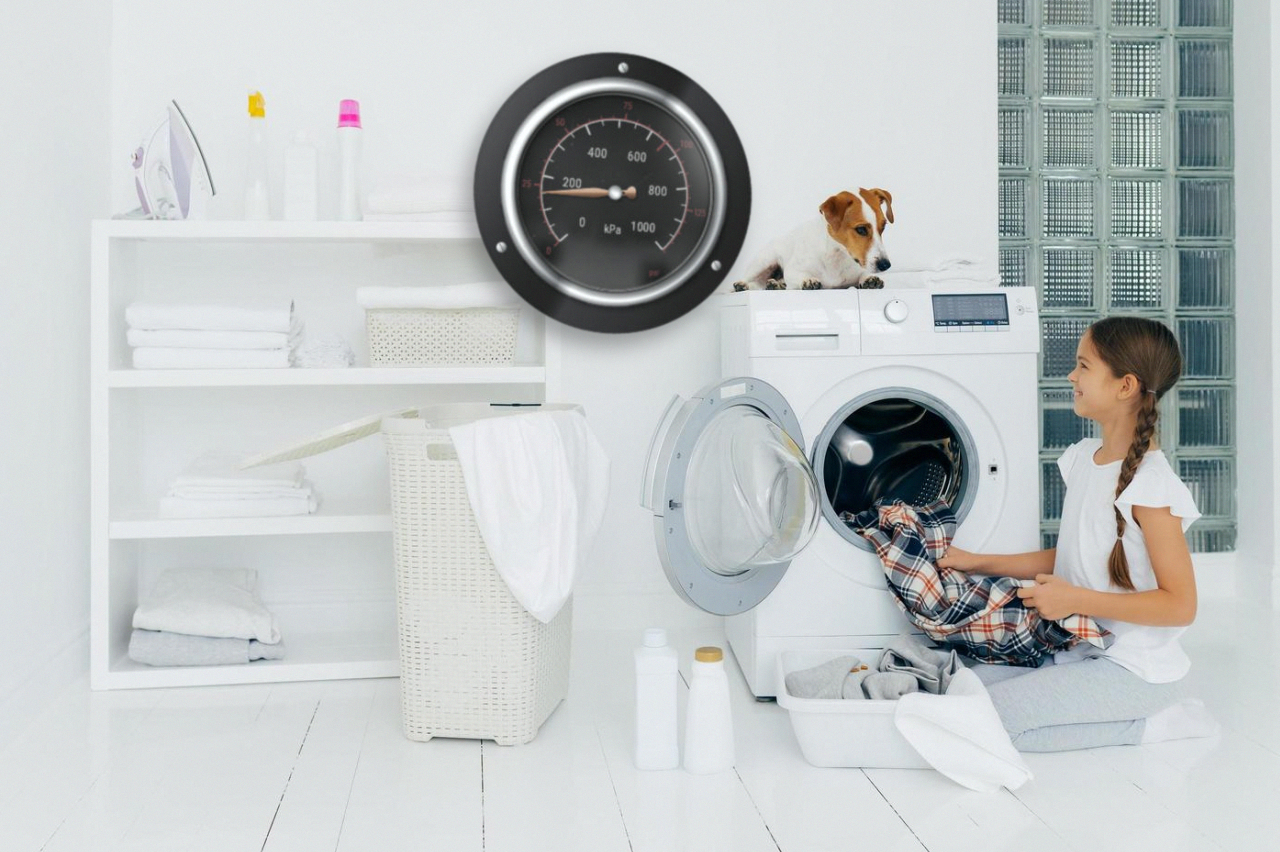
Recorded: 150 kPa
